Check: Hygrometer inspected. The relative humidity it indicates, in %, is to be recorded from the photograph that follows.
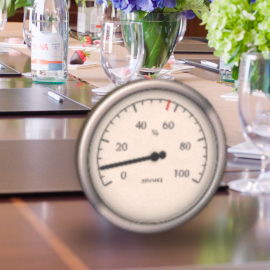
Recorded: 8 %
